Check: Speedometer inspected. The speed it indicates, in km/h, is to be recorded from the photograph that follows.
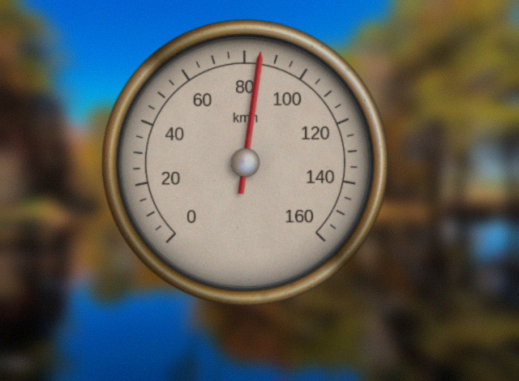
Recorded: 85 km/h
